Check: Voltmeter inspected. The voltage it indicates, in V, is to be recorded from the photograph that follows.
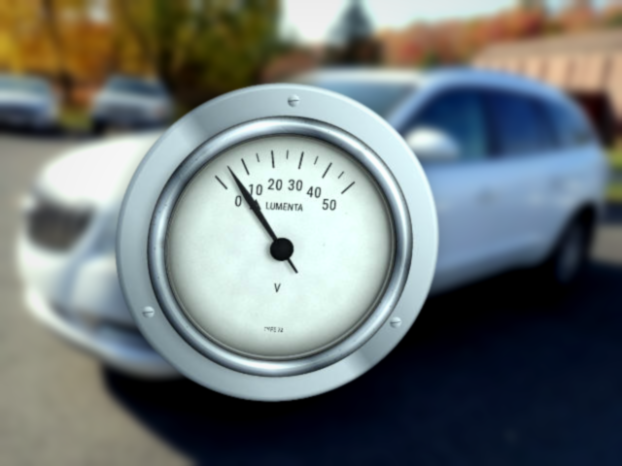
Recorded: 5 V
